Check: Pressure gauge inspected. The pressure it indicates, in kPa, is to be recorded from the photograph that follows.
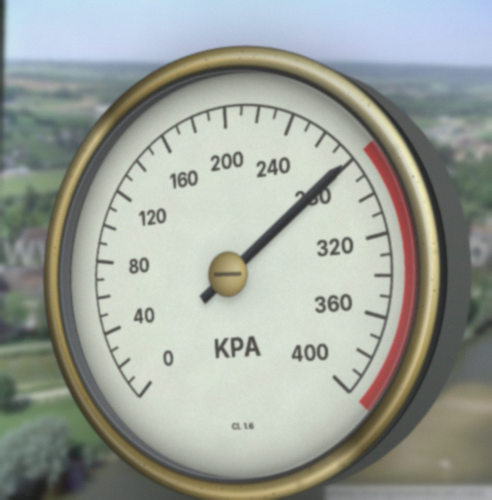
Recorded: 280 kPa
